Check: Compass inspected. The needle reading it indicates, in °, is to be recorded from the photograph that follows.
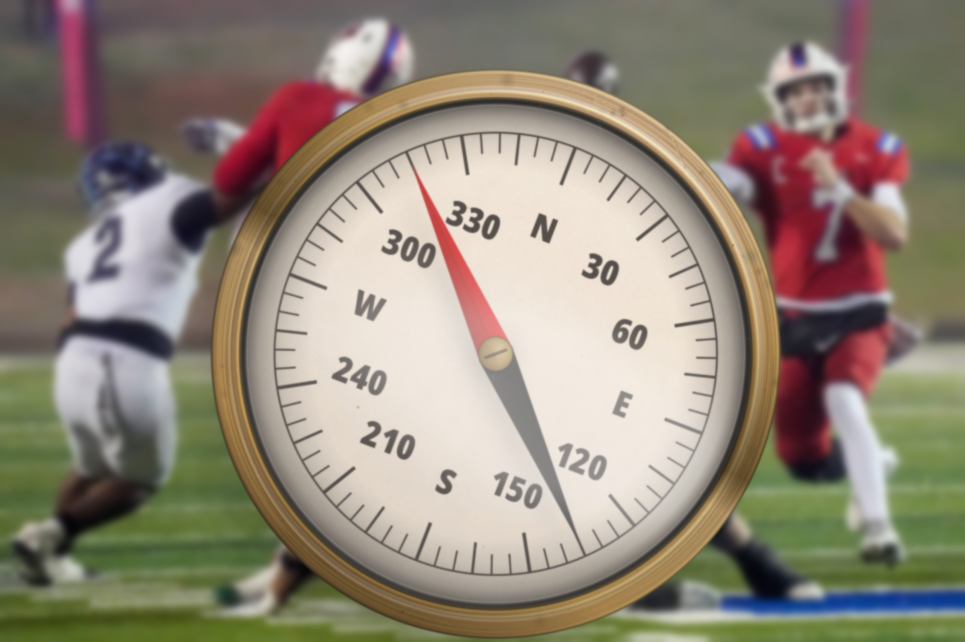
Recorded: 315 °
